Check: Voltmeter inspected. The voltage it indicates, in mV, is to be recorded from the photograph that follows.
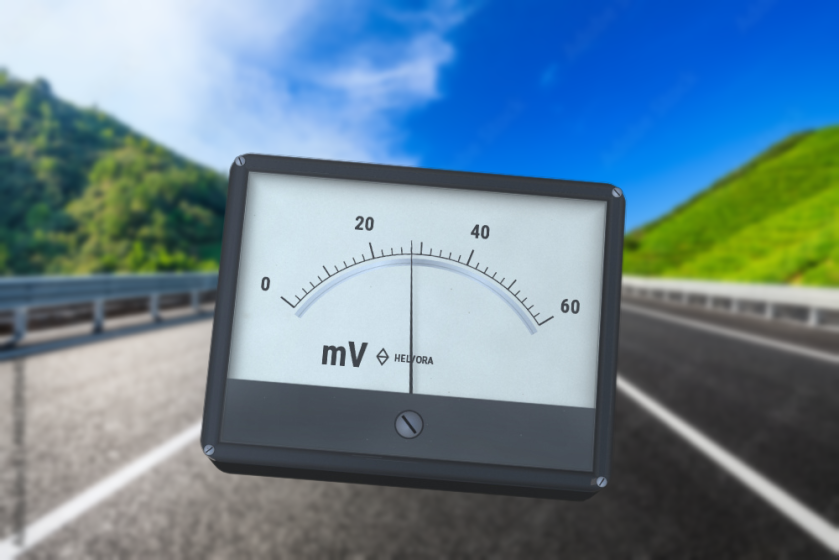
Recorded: 28 mV
